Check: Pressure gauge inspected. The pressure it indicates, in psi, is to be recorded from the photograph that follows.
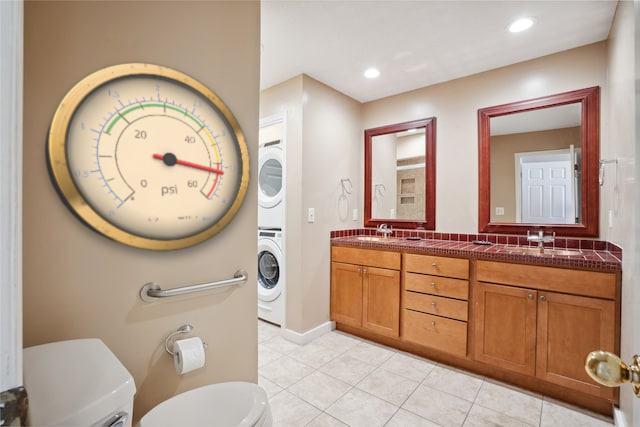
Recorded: 52.5 psi
